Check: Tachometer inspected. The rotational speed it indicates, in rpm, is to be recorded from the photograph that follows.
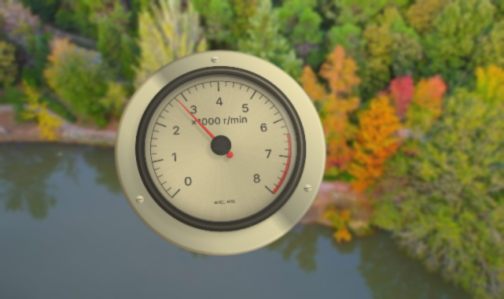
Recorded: 2800 rpm
